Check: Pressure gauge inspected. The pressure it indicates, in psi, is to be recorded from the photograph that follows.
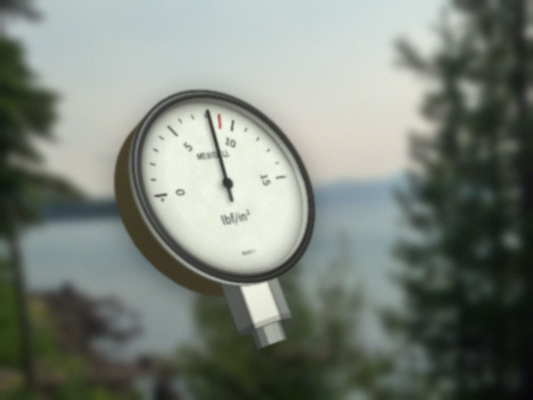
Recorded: 8 psi
